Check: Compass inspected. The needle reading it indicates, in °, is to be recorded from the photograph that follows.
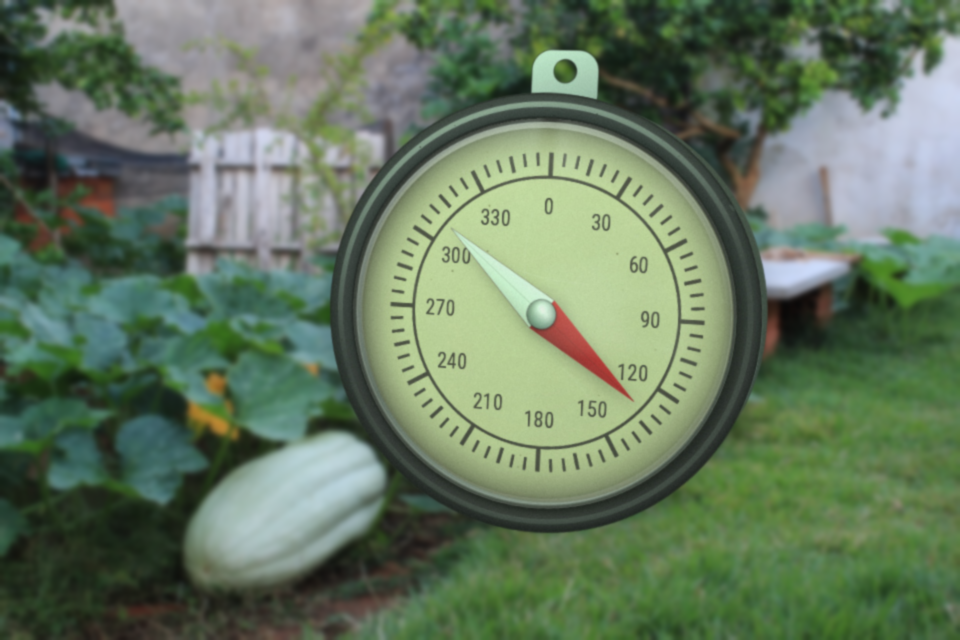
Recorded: 130 °
